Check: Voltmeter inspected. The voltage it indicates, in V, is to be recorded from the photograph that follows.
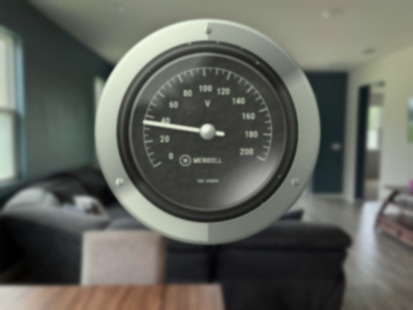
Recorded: 35 V
